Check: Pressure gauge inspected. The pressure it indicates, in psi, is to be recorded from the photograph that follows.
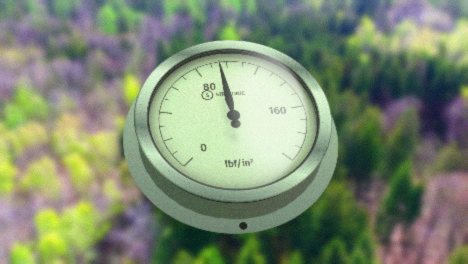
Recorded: 95 psi
